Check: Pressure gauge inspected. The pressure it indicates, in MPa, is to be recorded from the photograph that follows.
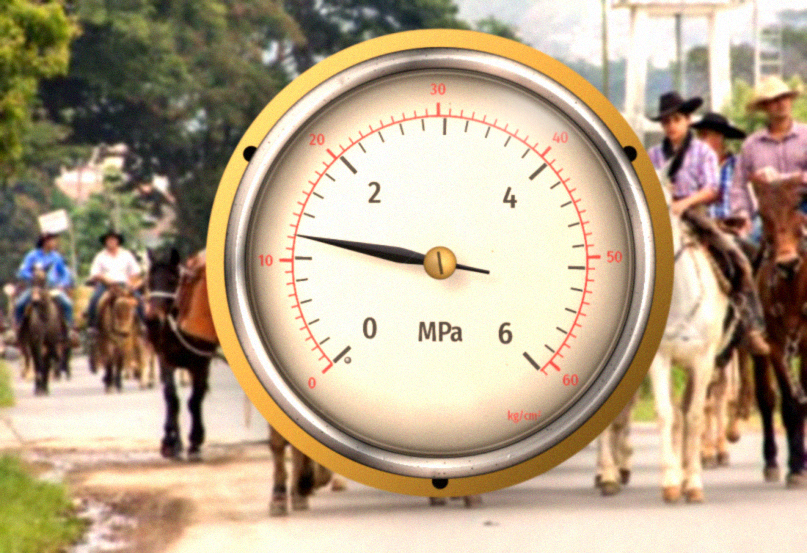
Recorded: 1.2 MPa
